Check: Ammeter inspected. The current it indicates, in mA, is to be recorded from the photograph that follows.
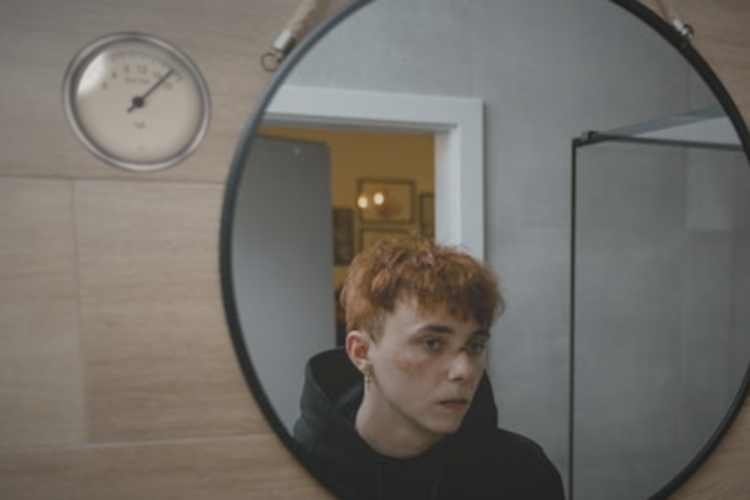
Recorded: 18 mA
